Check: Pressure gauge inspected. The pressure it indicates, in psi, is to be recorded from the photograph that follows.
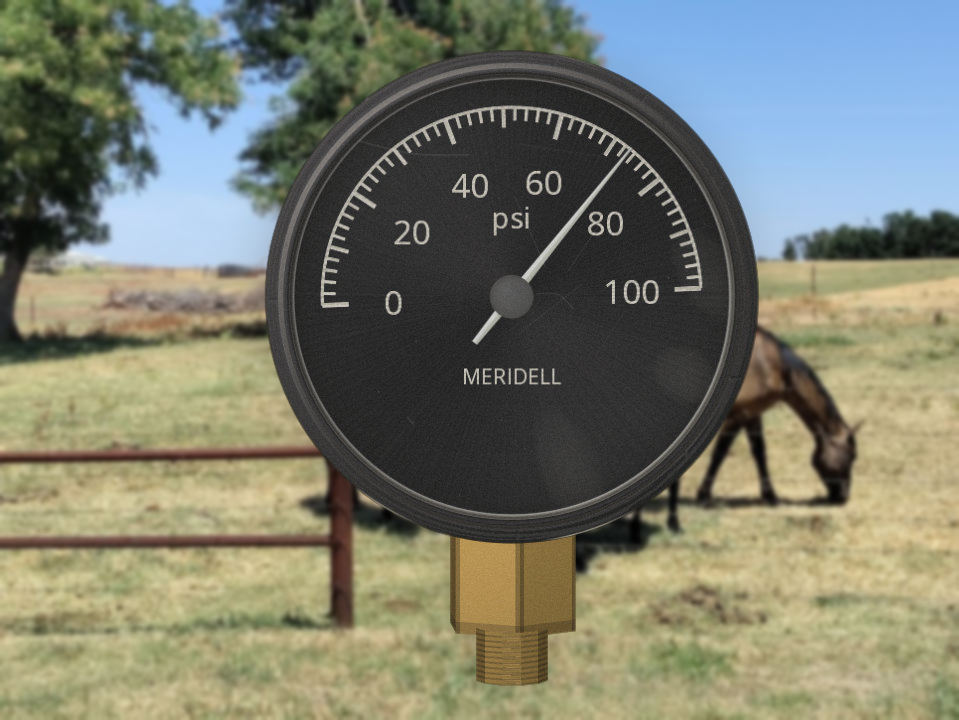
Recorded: 73 psi
